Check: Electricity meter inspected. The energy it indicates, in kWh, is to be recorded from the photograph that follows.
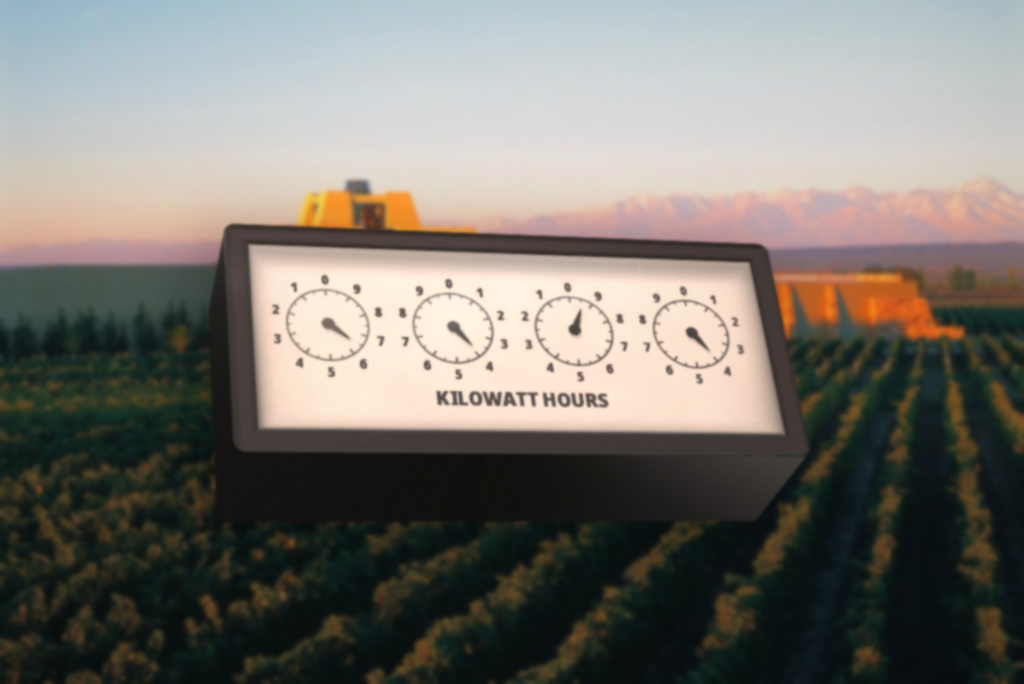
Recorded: 6394 kWh
